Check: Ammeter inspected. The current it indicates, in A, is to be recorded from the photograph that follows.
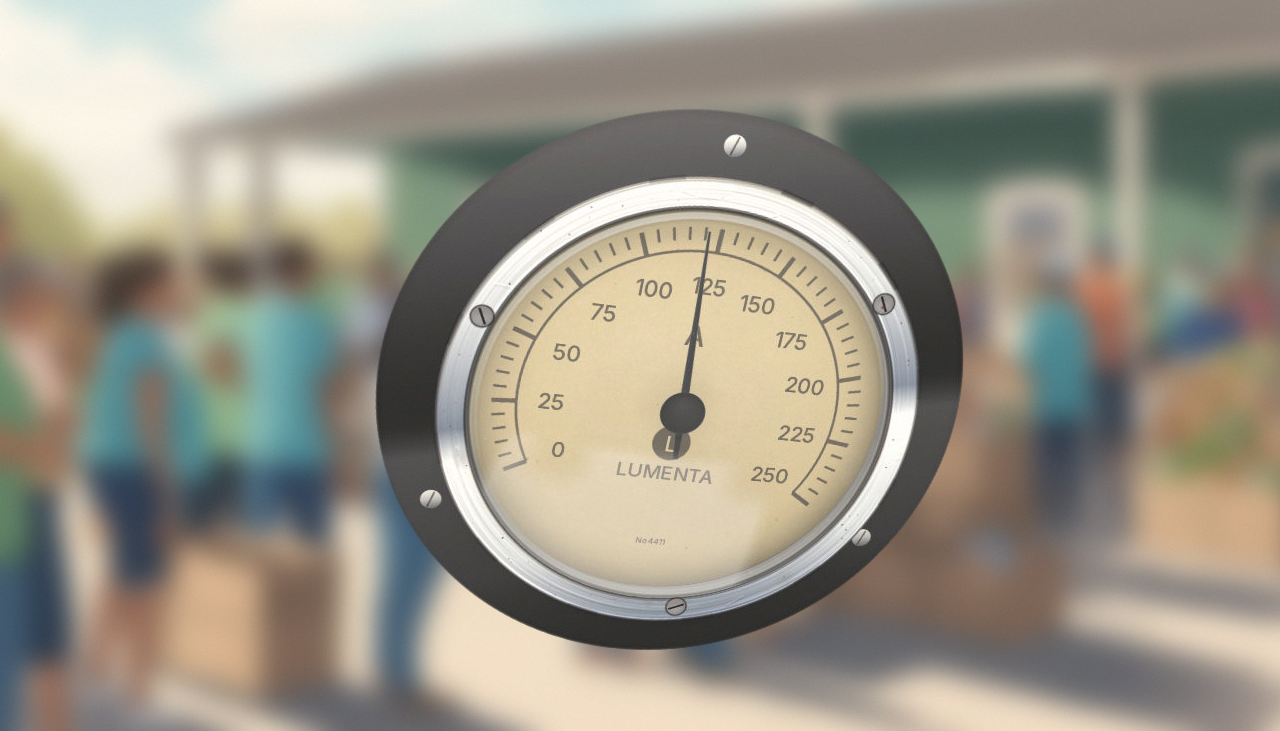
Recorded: 120 A
